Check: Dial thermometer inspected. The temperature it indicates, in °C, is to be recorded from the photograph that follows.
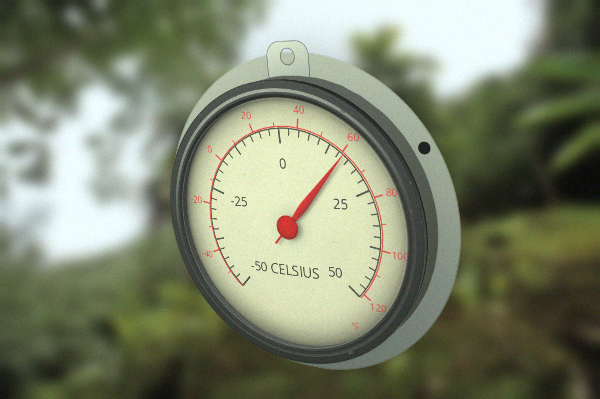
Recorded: 16.25 °C
